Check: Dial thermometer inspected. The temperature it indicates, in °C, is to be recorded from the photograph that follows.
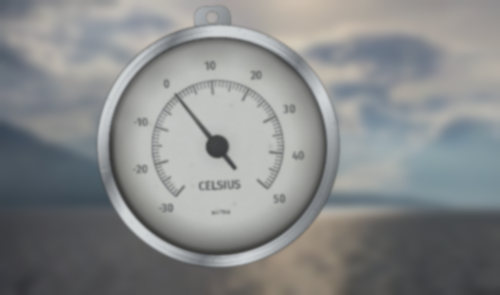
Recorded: 0 °C
